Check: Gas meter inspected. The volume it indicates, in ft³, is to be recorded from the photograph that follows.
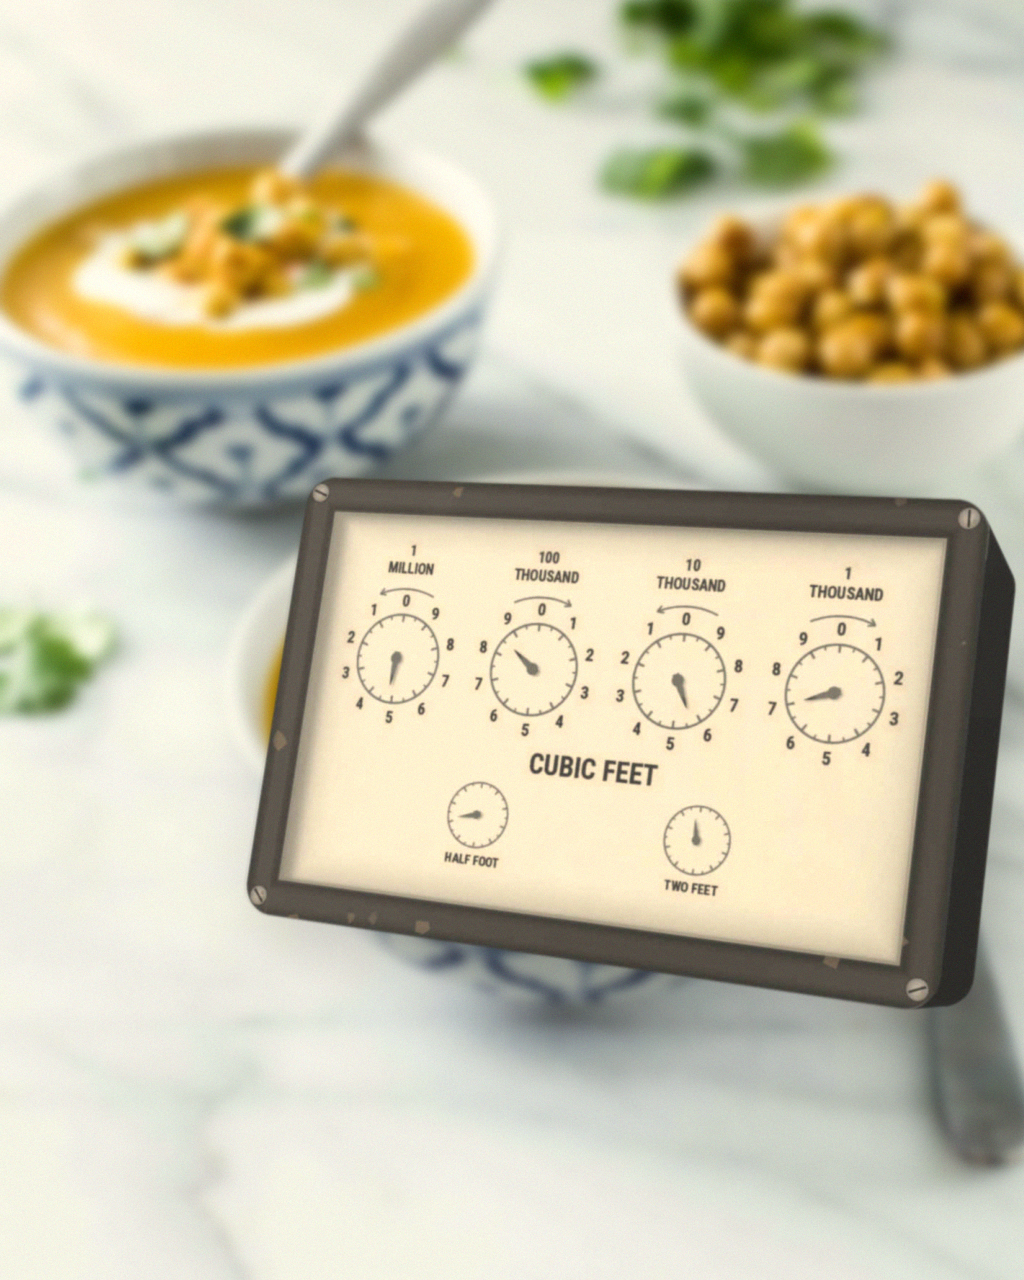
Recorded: 485700 ft³
